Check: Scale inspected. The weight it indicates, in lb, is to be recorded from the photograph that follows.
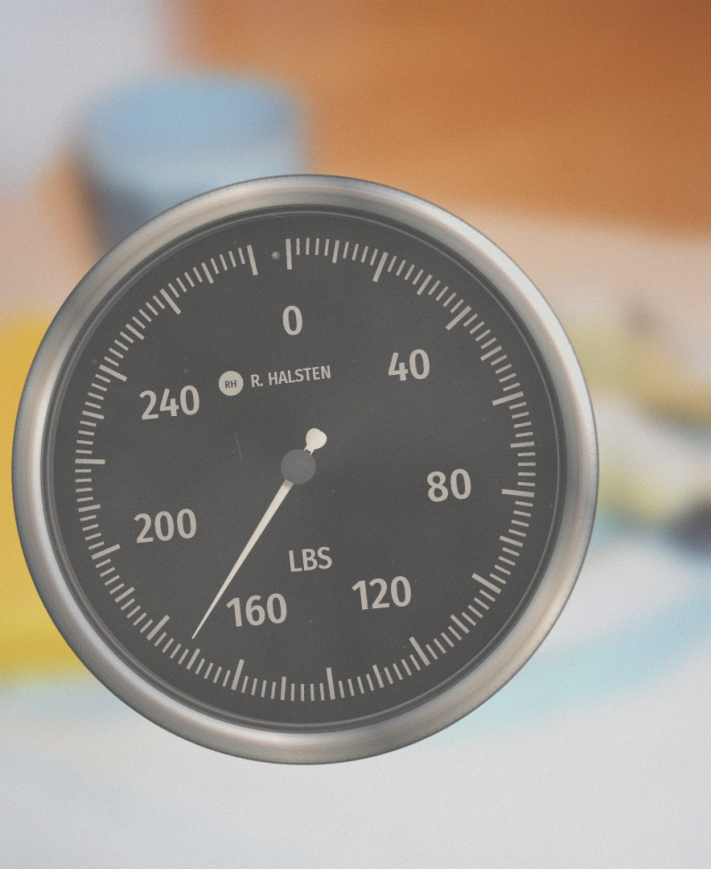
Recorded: 172 lb
